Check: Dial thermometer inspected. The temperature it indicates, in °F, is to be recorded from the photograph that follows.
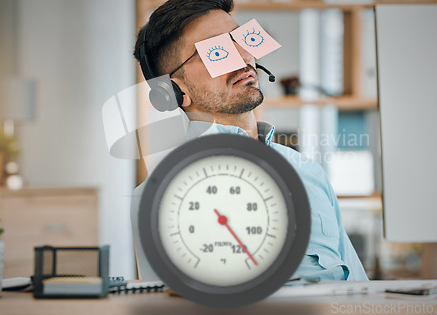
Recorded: 116 °F
